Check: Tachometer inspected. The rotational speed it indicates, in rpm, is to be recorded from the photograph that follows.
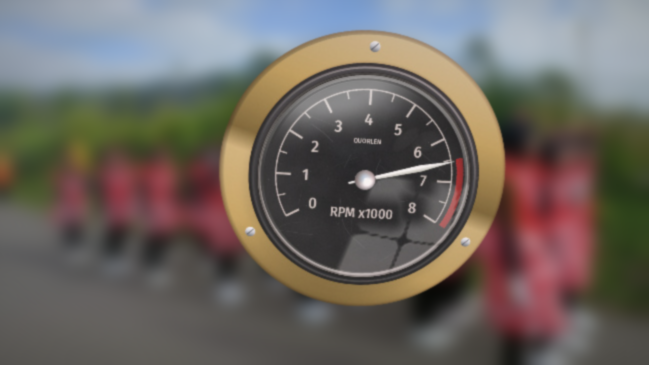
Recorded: 6500 rpm
